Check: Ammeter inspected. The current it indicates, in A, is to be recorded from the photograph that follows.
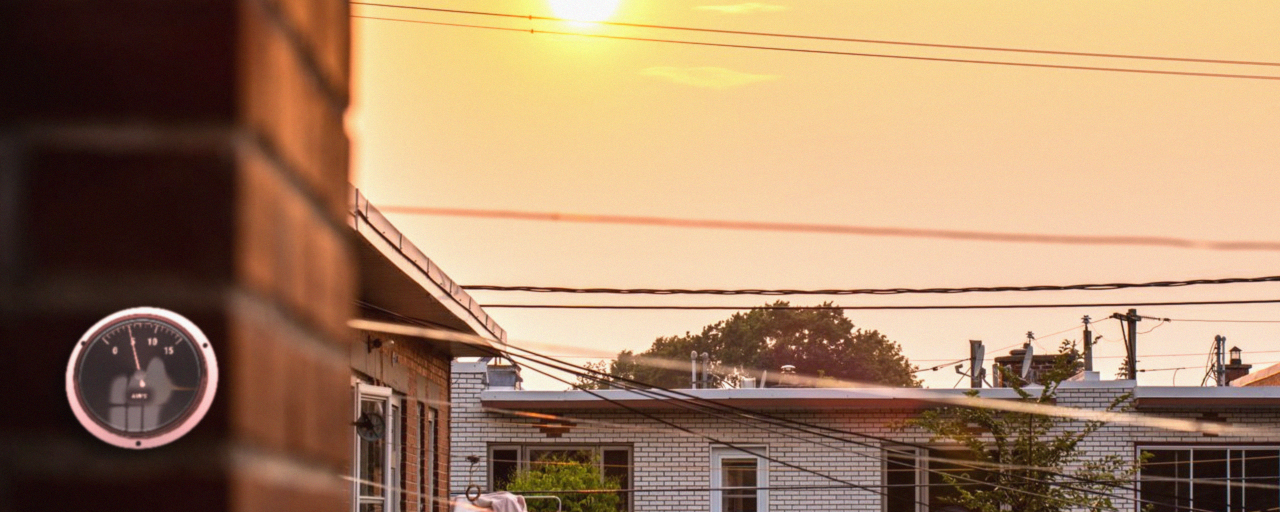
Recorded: 5 A
